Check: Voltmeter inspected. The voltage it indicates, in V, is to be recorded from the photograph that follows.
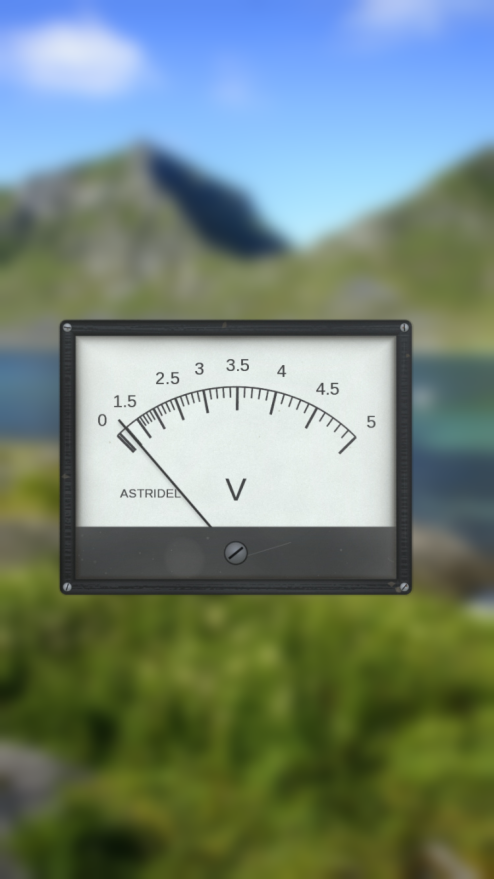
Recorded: 1 V
